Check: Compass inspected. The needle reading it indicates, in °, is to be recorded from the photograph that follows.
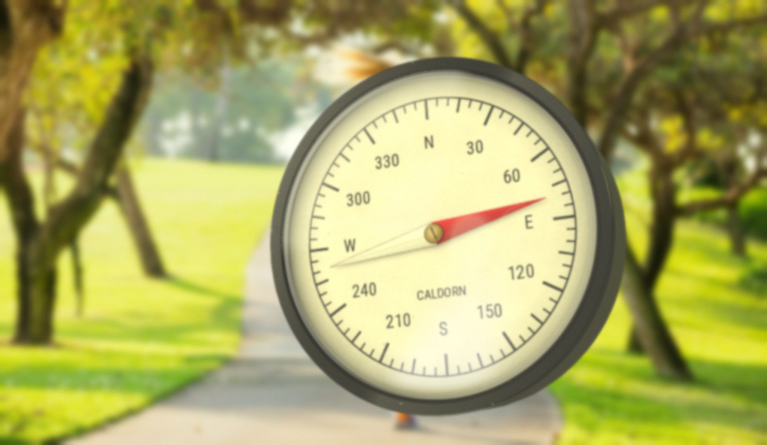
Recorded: 80 °
